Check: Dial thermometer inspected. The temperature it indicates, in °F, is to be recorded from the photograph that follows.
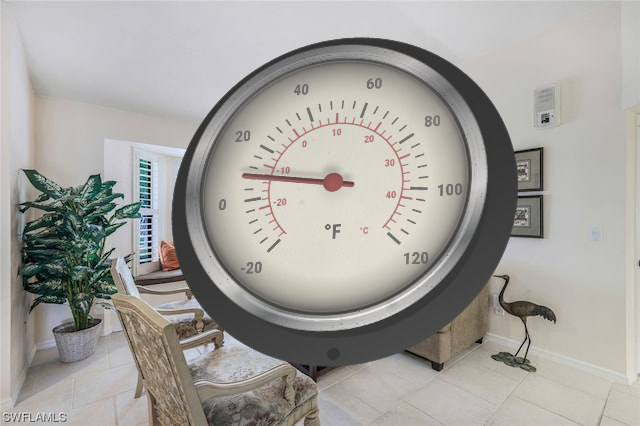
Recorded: 8 °F
